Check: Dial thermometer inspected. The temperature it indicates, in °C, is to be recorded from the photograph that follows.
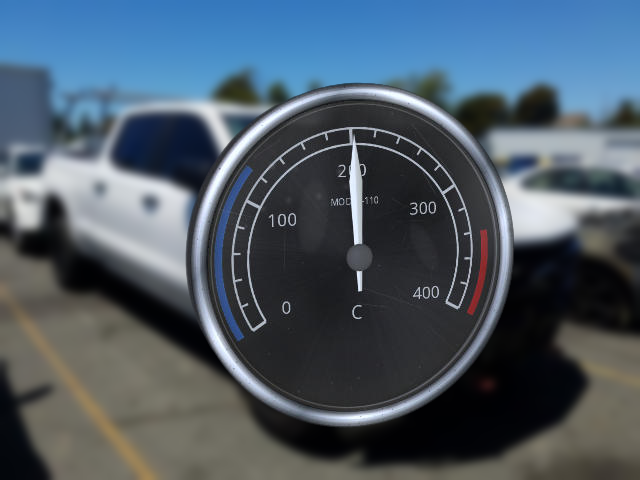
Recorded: 200 °C
